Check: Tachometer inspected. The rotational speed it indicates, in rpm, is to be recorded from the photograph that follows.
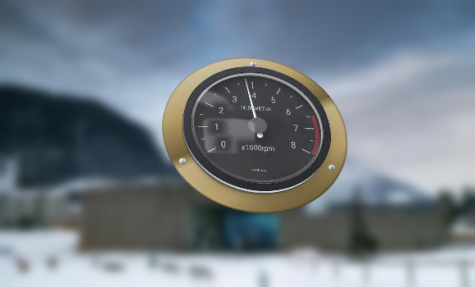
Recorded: 3750 rpm
